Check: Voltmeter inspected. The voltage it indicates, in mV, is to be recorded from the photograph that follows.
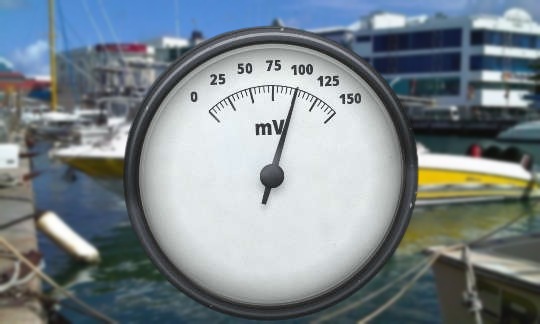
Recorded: 100 mV
